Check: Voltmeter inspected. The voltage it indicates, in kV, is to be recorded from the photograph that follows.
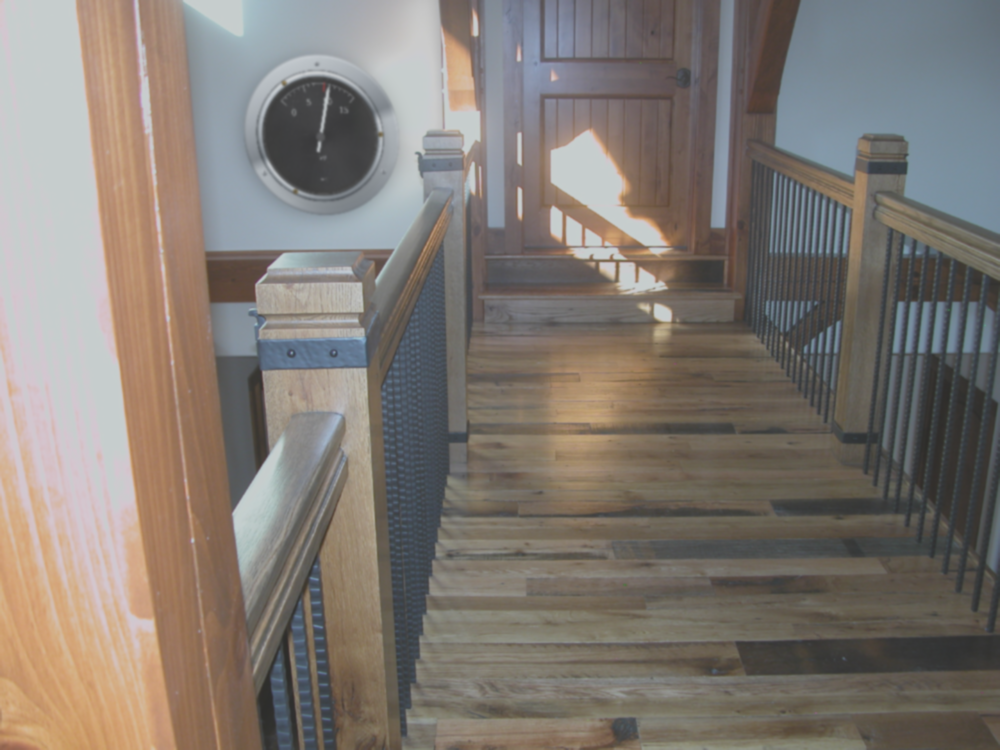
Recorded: 10 kV
